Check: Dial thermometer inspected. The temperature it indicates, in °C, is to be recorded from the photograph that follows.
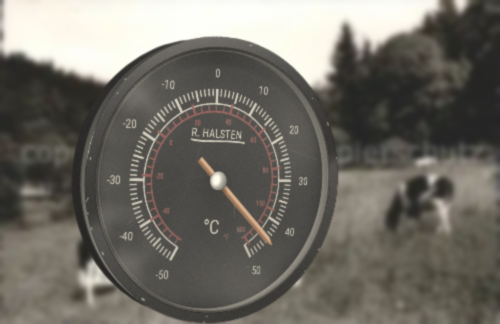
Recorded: 45 °C
